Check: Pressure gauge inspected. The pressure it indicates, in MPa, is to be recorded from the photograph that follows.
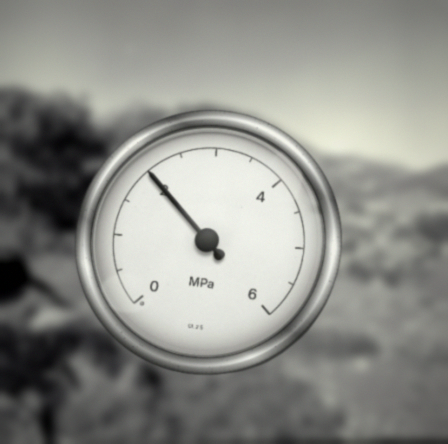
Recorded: 2 MPa
